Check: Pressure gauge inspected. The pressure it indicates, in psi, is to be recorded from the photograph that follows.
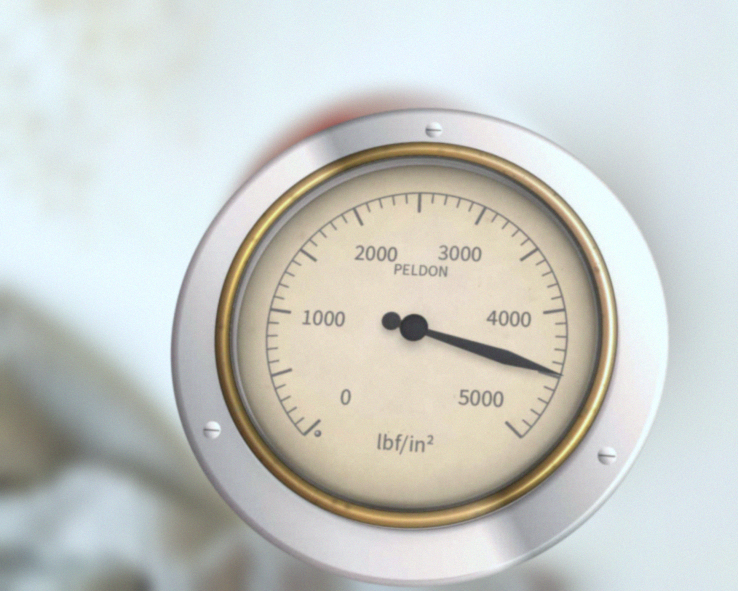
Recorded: 4500 psi
